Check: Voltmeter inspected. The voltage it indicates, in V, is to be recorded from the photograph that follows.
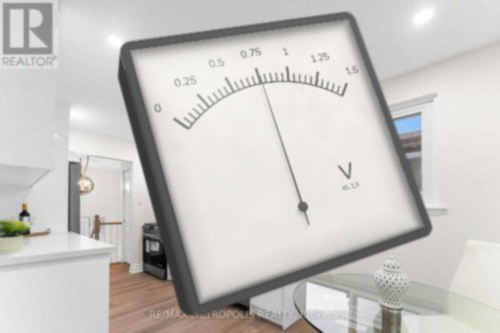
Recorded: 0.75 V
